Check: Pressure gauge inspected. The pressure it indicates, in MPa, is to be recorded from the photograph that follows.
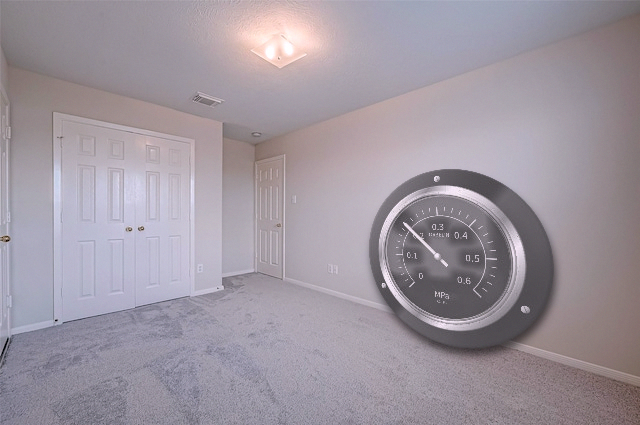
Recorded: 0.2 MPa
